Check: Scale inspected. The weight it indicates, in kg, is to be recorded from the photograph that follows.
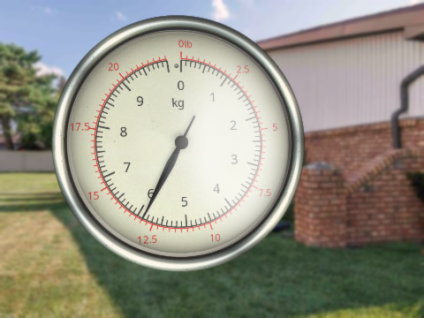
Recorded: 5.9 kg
